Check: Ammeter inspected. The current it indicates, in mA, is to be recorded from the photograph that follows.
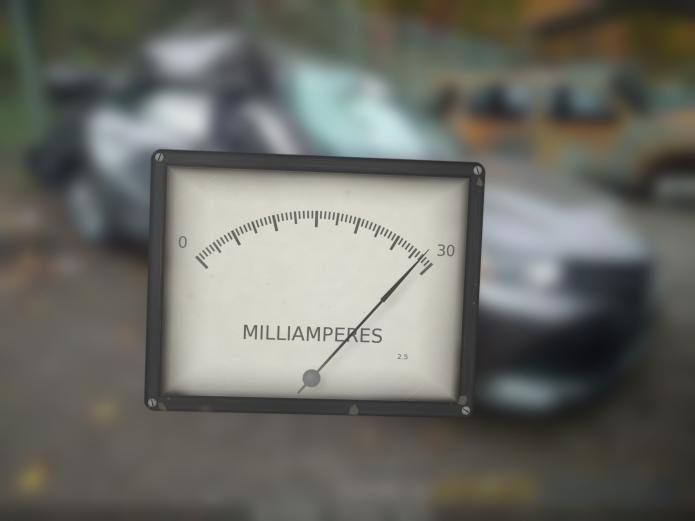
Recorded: 28.5 mA
